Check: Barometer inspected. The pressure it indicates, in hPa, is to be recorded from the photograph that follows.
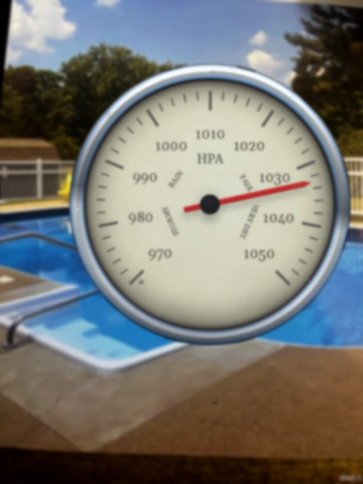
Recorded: 1033 hPa
